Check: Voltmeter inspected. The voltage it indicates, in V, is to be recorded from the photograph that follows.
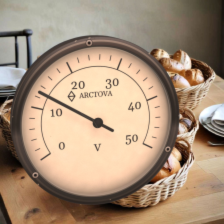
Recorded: 13 V
